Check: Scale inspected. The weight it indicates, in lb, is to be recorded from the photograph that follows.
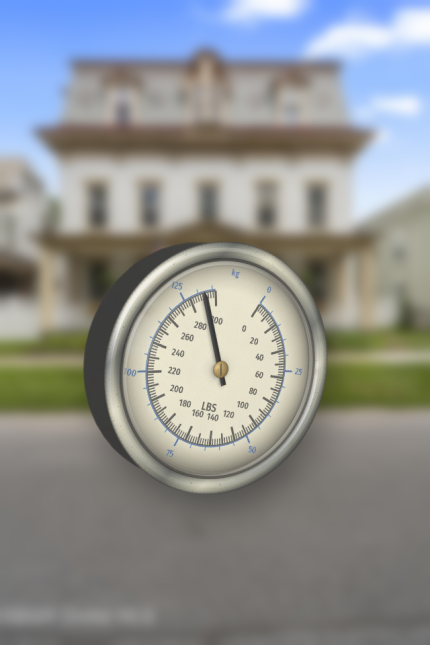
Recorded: 290 lb
